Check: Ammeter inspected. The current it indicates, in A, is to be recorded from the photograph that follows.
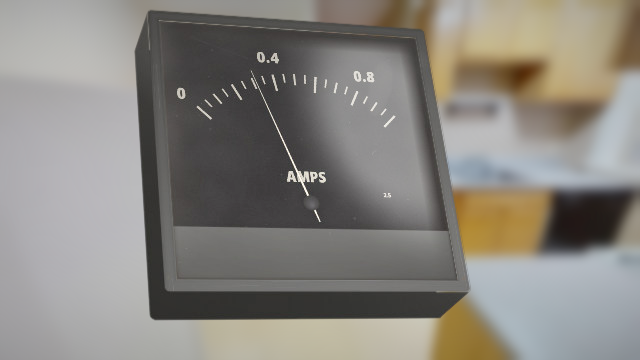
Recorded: 0.3 A
